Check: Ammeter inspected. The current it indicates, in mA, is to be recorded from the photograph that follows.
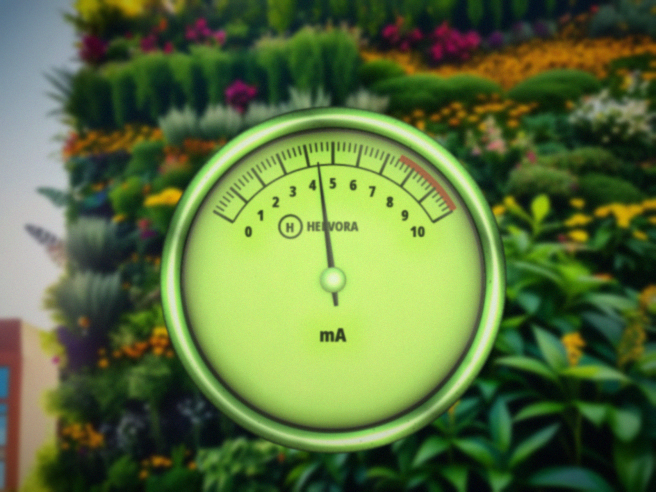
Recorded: 4.4 mA
